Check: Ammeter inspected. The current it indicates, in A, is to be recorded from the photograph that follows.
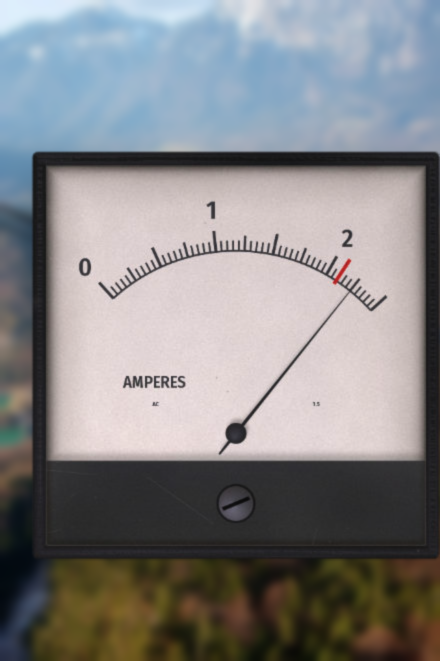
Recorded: 2.25 A
